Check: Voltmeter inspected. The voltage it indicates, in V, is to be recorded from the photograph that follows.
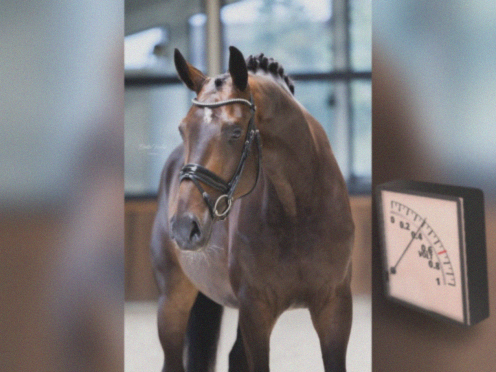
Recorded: 0.4 V
